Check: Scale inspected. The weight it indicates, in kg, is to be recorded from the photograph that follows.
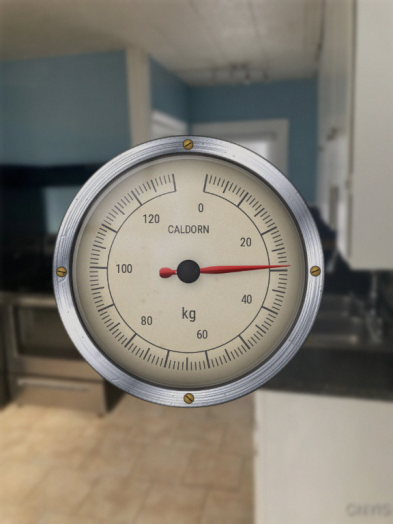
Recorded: 29 kg
